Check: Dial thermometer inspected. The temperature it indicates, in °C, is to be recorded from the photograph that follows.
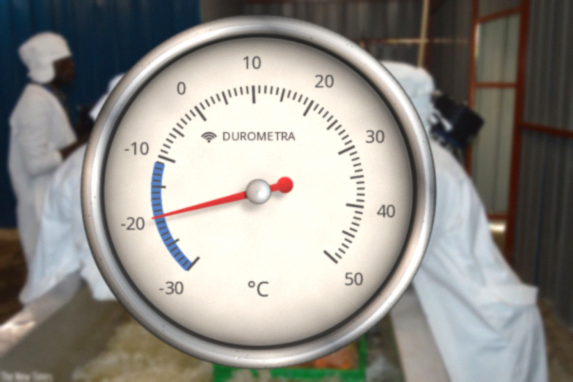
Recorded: -20 °C
